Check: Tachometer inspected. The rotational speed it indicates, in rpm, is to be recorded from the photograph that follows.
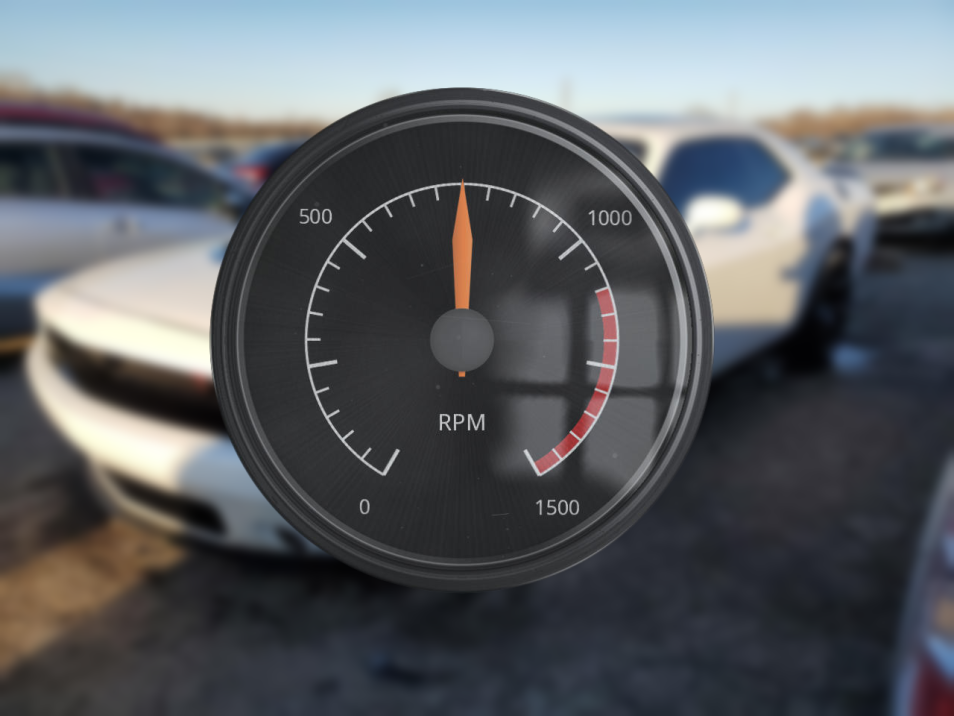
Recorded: 750 rpm
